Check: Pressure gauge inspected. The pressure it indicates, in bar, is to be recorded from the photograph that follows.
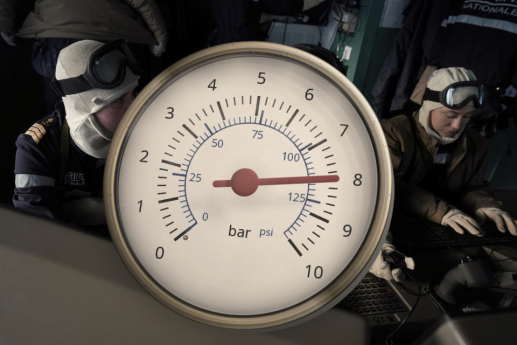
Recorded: 8 bar
